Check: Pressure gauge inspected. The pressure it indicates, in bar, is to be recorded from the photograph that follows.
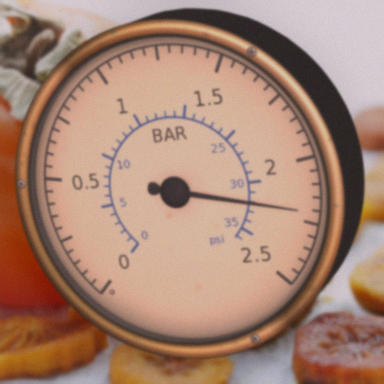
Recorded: 2.2 bar
